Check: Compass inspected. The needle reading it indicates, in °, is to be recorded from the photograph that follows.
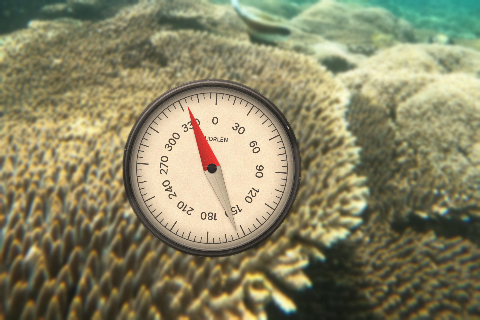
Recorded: 335 °
